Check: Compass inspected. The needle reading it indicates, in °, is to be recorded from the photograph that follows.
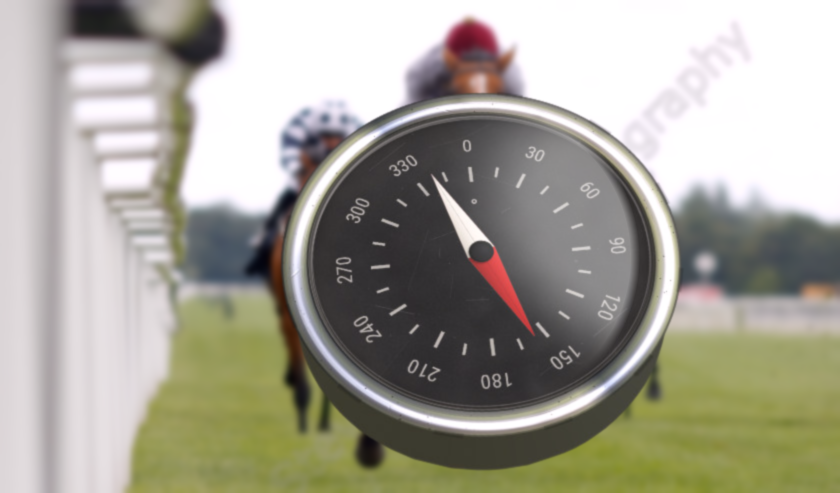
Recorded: 157.5 °
